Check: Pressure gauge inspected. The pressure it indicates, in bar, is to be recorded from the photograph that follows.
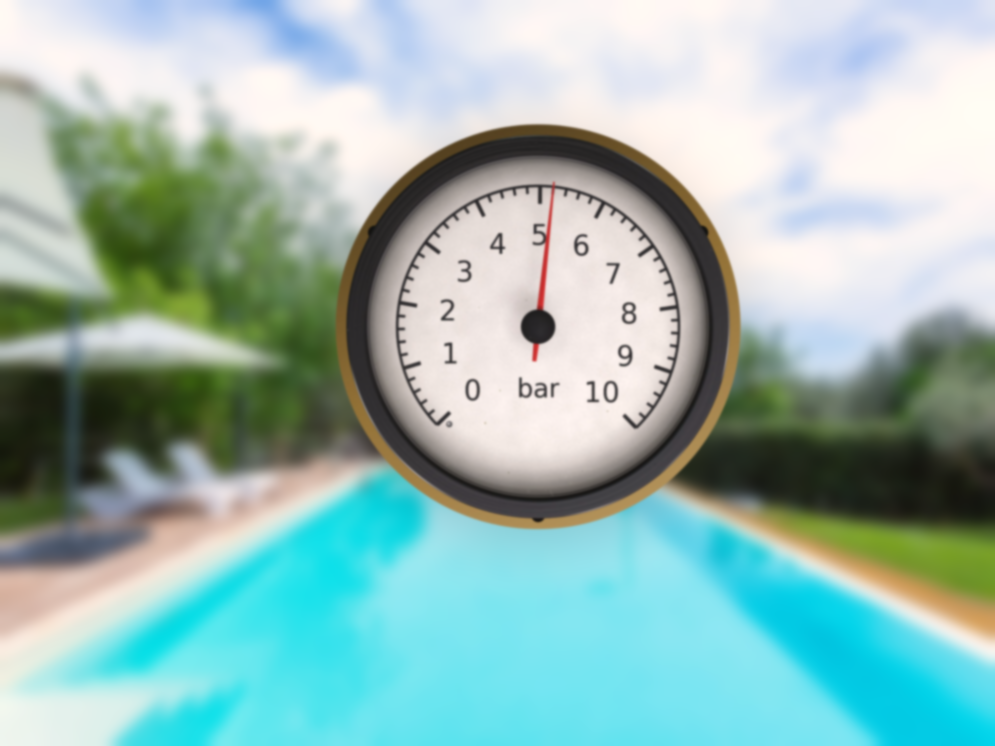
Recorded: 5.2 bar
